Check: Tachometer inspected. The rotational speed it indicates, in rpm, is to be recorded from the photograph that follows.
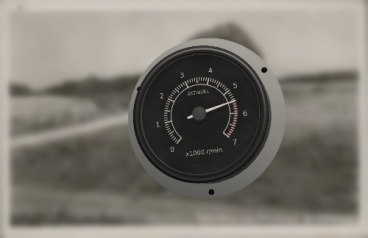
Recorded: 5500 rpm
